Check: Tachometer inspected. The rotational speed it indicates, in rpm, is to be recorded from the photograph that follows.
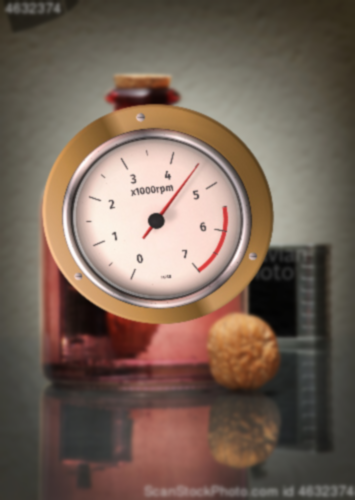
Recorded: 4500 rpm
